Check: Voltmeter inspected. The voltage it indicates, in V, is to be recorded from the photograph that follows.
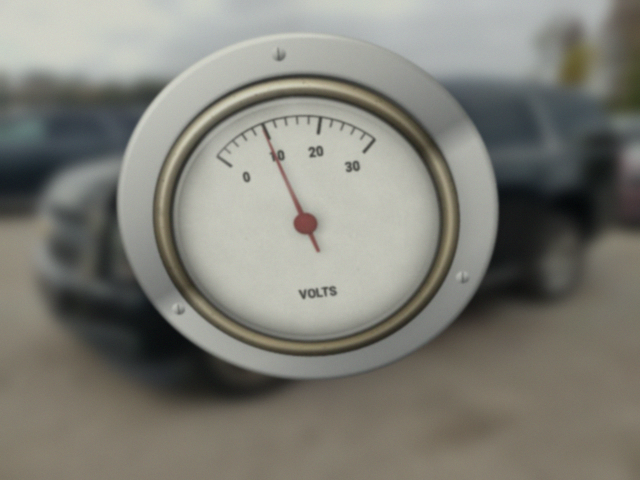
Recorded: 10 V
